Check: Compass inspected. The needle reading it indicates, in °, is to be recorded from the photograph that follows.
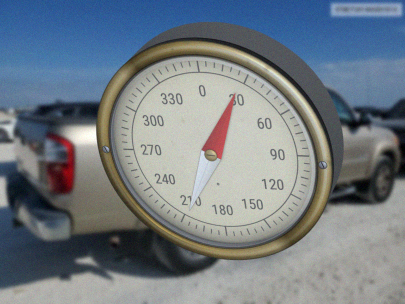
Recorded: 27.5 °
